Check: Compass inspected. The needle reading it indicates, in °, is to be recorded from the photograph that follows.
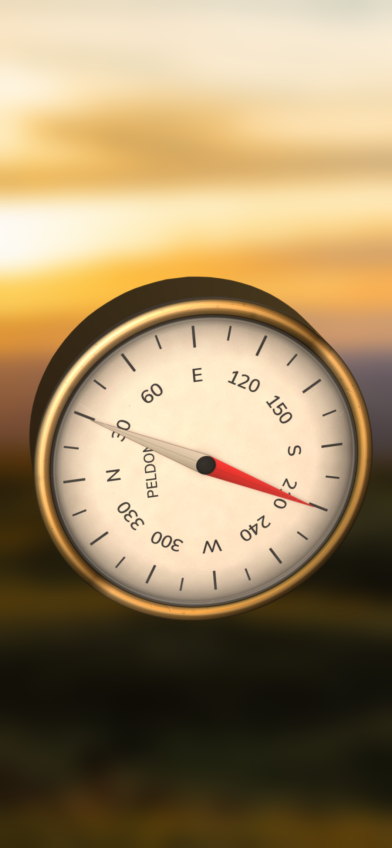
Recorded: 210 °
